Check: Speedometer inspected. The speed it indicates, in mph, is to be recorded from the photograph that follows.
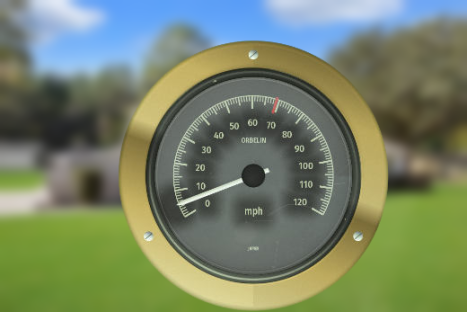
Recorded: 5 mph
